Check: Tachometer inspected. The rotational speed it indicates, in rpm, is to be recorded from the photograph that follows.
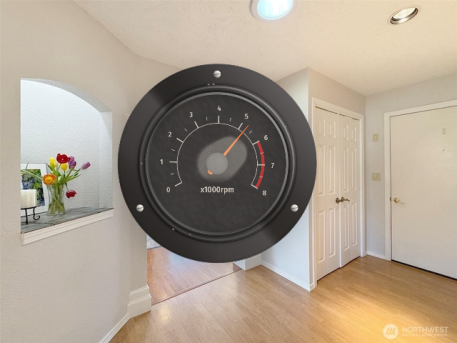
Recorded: 5250 rpm
